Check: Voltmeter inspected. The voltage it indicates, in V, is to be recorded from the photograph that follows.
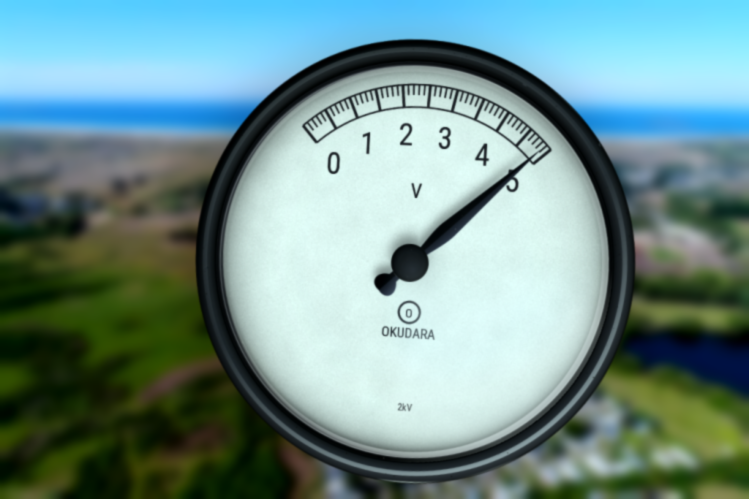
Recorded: 4.9 V
